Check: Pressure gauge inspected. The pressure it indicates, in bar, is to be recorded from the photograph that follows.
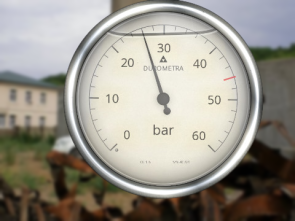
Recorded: 26 bar
